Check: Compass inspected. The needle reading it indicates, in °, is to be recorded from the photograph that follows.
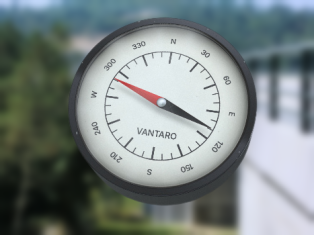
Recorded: 290 °
